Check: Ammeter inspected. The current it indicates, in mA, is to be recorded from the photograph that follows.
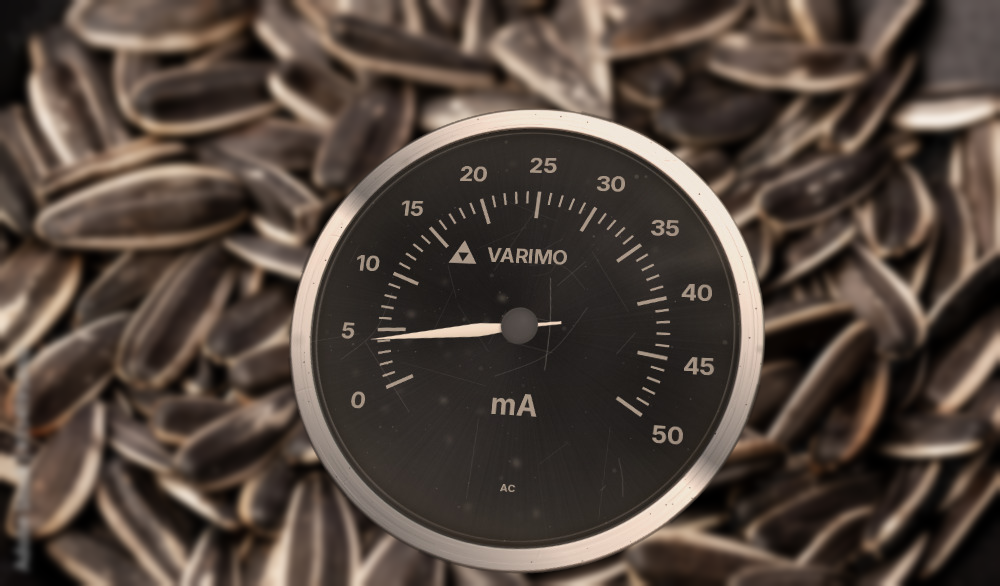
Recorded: 4 mA
